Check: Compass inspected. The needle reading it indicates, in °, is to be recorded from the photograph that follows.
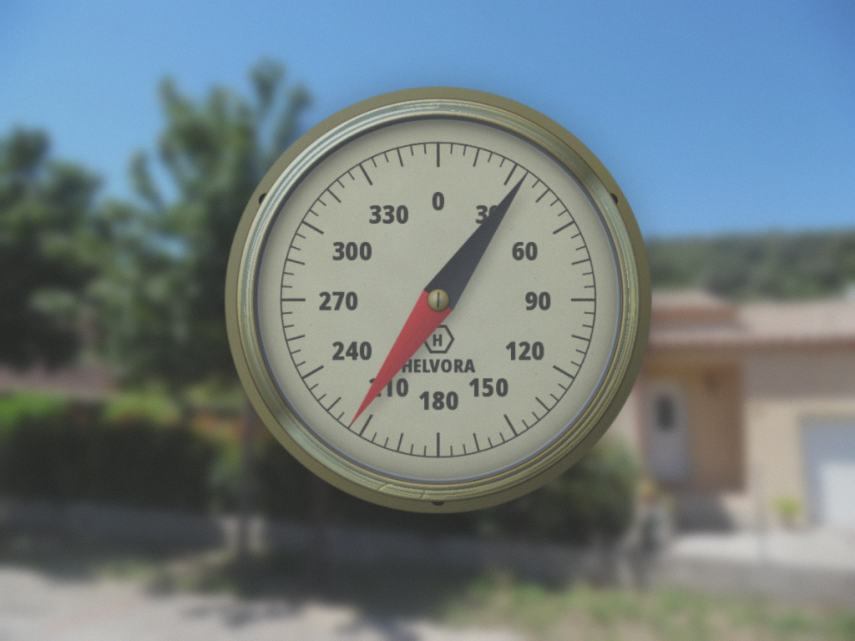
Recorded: 215 °
